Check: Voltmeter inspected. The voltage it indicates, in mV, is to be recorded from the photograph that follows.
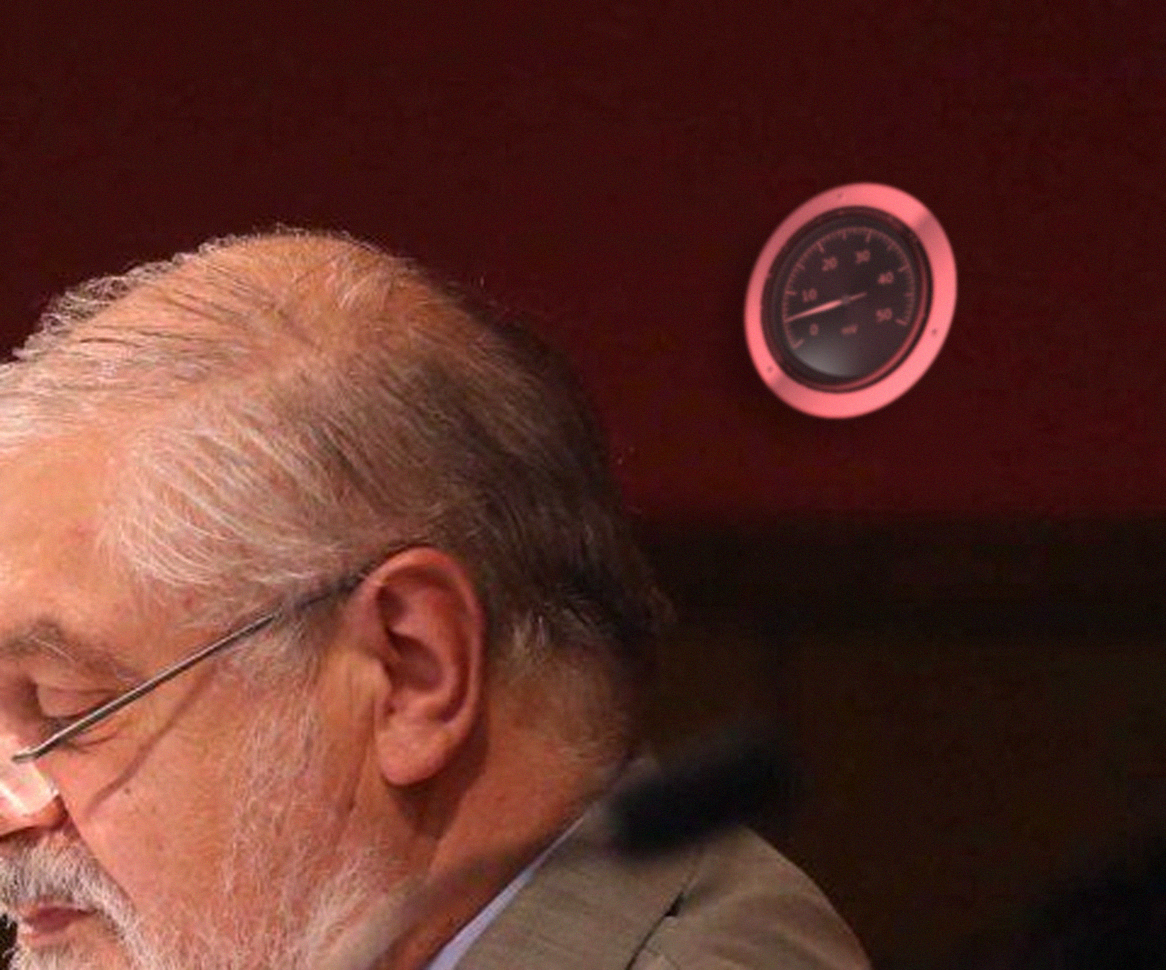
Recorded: 5 mV
